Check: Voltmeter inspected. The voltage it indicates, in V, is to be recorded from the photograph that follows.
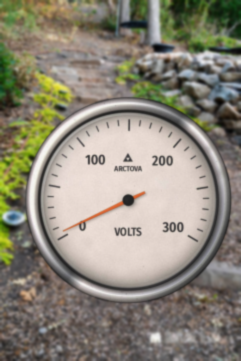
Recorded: 5 V
